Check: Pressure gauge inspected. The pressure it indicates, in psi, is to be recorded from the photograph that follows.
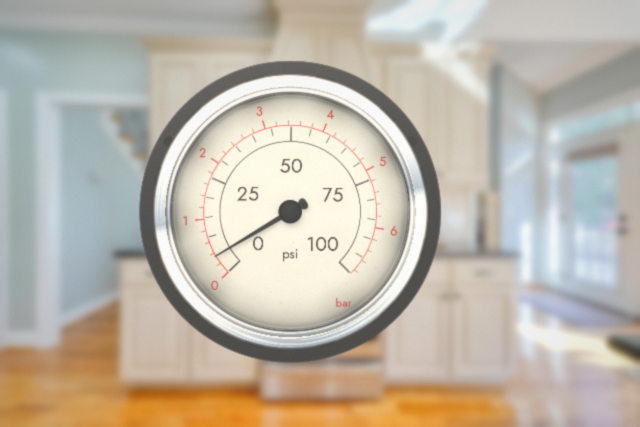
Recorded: 5 psi
